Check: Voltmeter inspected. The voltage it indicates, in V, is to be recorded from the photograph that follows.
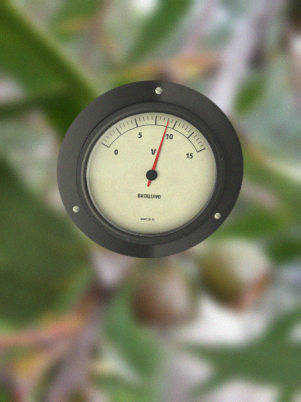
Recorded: 9 V
